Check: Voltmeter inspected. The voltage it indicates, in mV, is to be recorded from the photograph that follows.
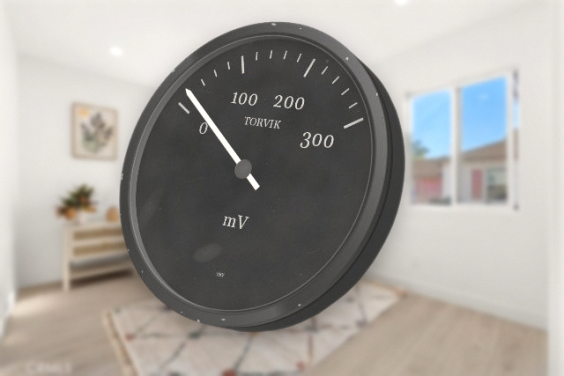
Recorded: 20 mV
